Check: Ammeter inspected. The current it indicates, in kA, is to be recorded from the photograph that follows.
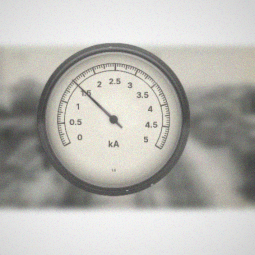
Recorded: 1.5 kA
